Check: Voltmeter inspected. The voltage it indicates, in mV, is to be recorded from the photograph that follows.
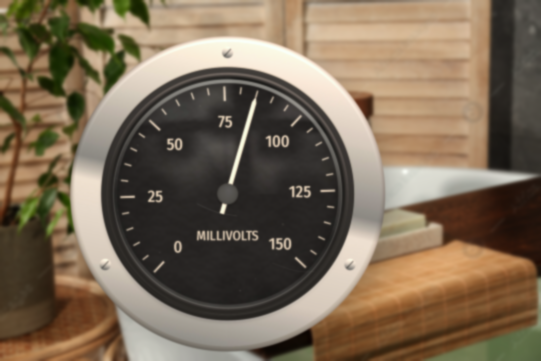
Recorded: 85 mV
